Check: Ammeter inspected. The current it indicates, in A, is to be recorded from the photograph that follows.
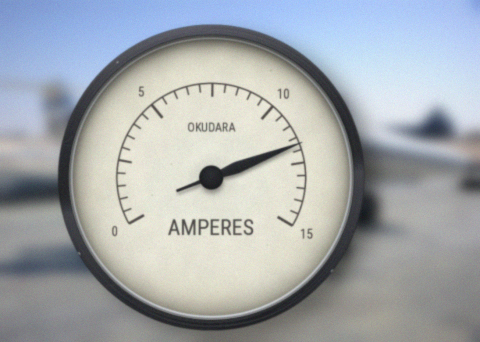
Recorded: 11.75 A
